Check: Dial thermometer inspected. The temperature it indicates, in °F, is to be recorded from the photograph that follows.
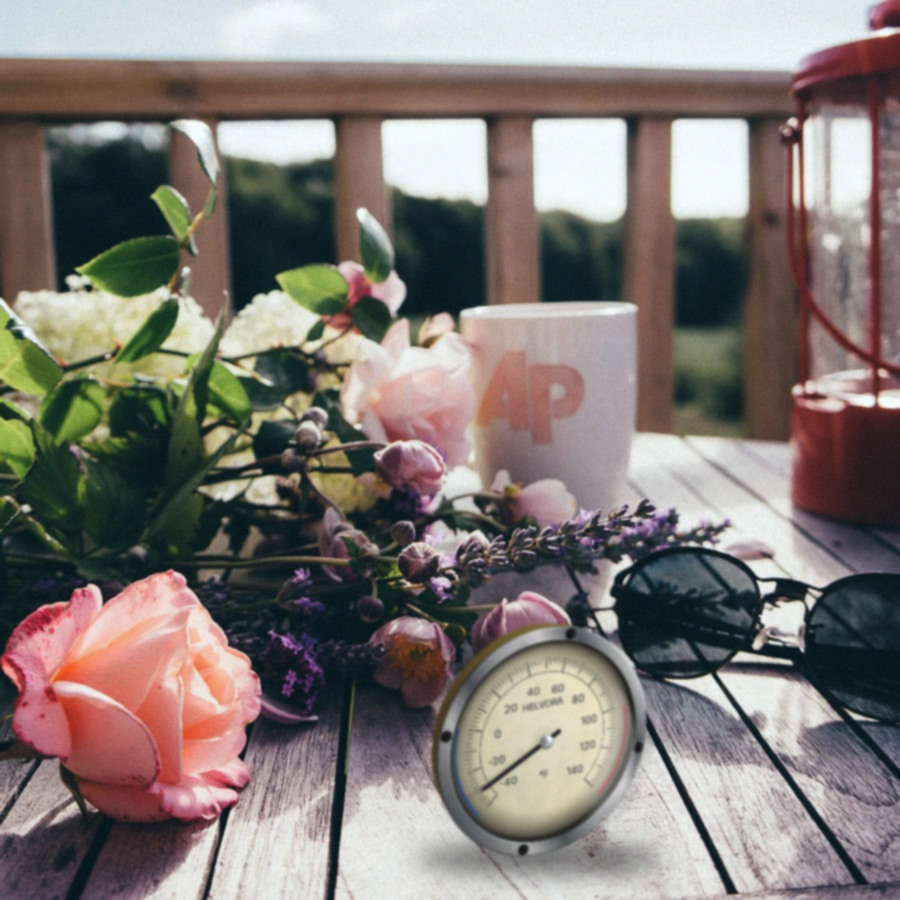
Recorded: -30 °F
